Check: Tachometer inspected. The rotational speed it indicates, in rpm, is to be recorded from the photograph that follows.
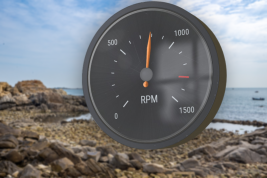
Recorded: 800 rpm
